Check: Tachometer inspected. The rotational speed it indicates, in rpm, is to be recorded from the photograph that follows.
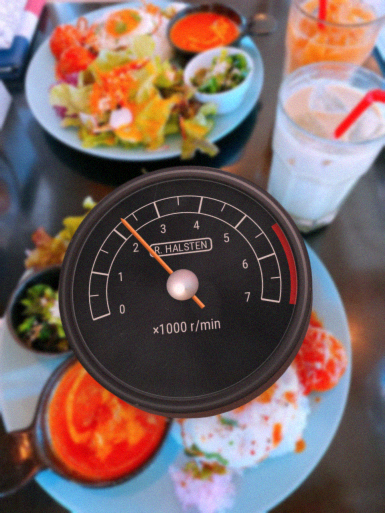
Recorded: 2250 rpm
